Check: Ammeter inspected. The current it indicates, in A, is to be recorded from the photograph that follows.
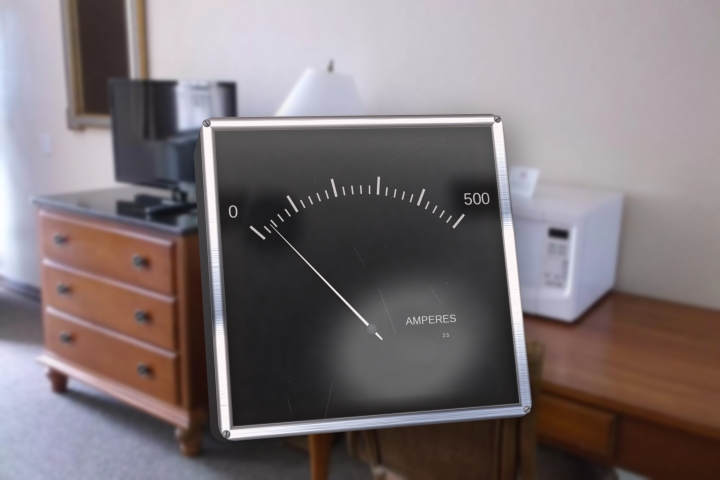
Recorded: 30 A
